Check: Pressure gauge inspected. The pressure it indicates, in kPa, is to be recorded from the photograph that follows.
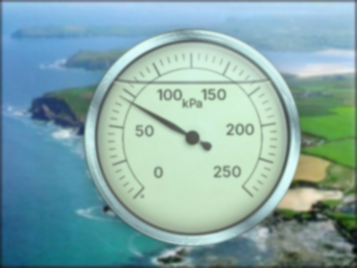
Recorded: 70 kPa
